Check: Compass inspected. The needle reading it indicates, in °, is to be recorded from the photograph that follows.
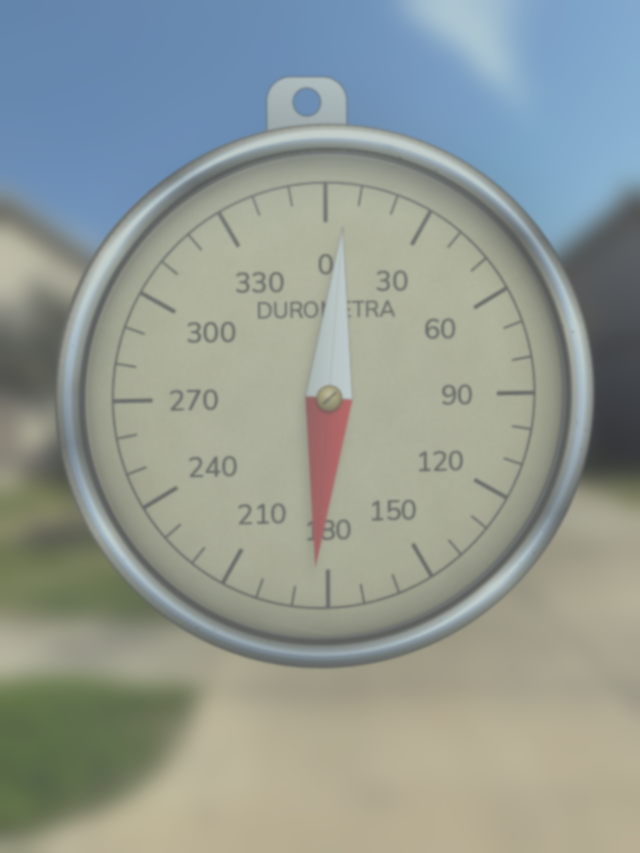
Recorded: 185 °
